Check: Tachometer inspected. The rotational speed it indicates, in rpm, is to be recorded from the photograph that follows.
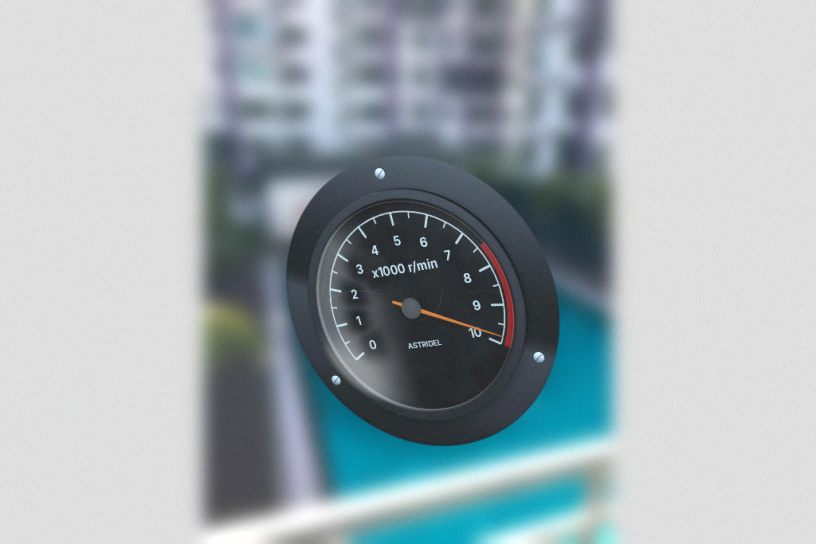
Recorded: 9750 rpm
